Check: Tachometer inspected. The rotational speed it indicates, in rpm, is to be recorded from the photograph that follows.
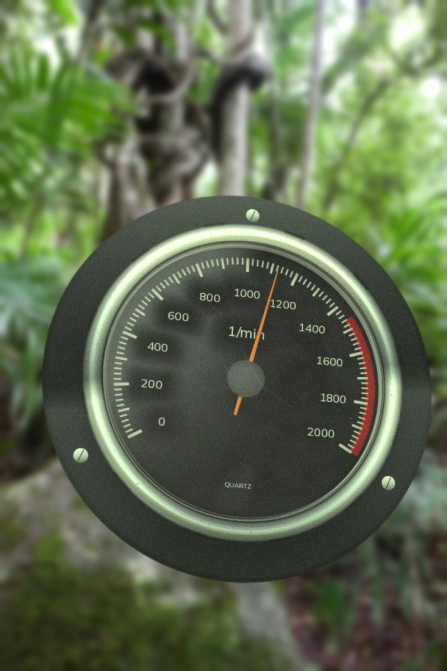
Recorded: 1120 rpm
